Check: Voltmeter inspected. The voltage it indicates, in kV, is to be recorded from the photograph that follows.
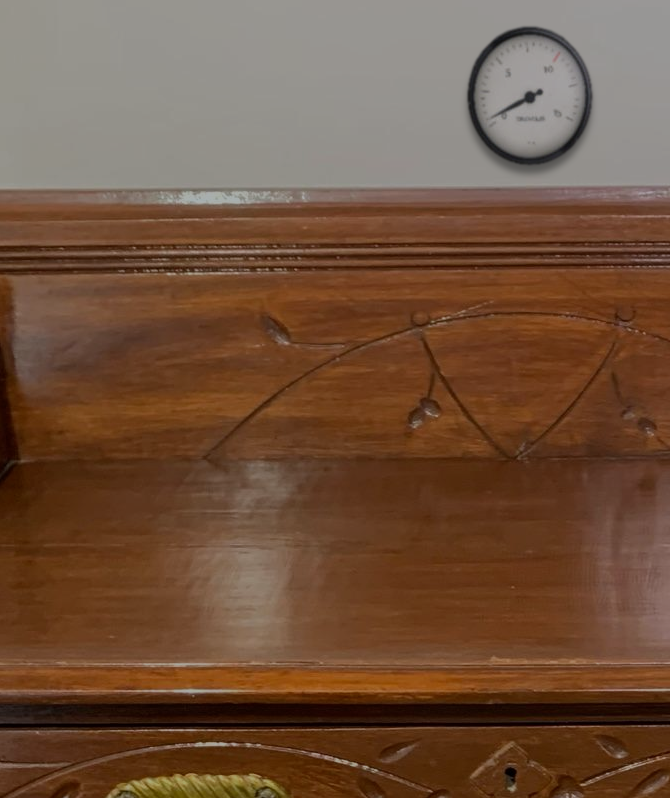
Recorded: 0.5 kV
